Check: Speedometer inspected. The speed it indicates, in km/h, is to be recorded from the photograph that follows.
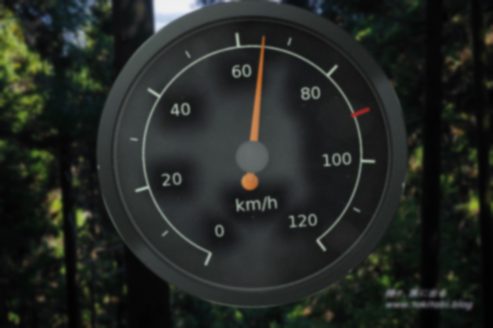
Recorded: 65 km/h
